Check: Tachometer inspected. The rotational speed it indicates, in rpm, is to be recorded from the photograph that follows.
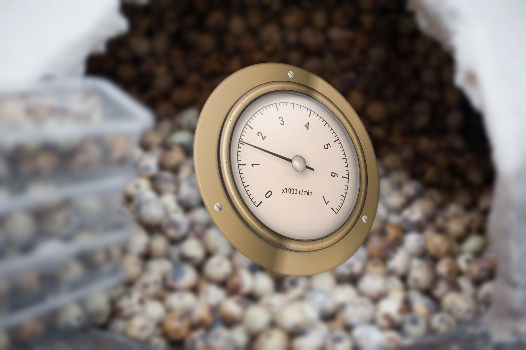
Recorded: 1500 rpm
